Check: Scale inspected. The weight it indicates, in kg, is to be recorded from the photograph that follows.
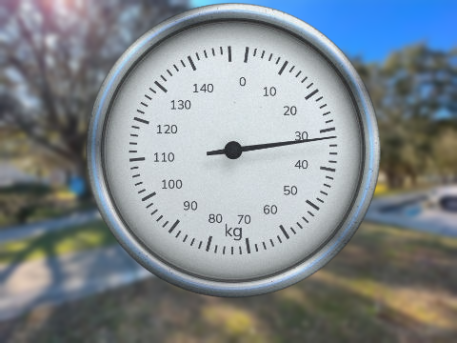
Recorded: 32 kg
